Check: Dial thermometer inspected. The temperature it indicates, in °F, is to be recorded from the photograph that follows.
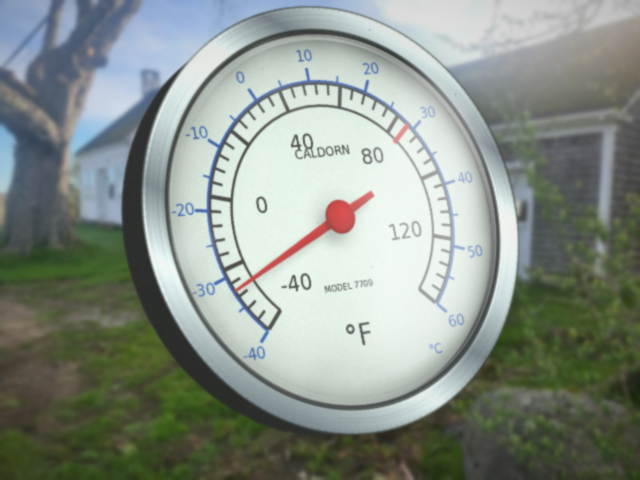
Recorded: -26 °F
